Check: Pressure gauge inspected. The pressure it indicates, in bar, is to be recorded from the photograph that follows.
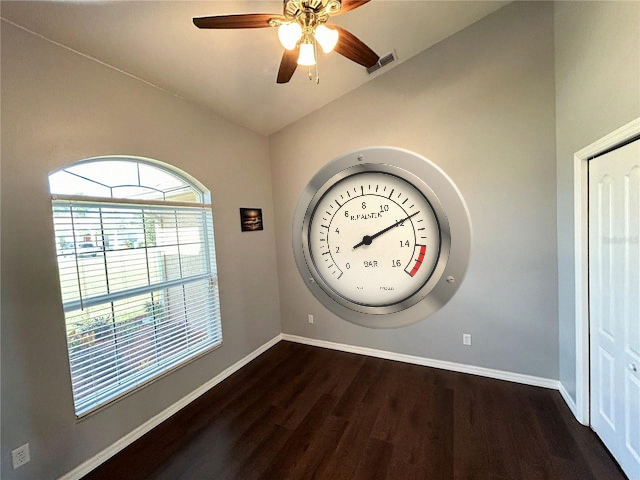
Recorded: 12 bar
